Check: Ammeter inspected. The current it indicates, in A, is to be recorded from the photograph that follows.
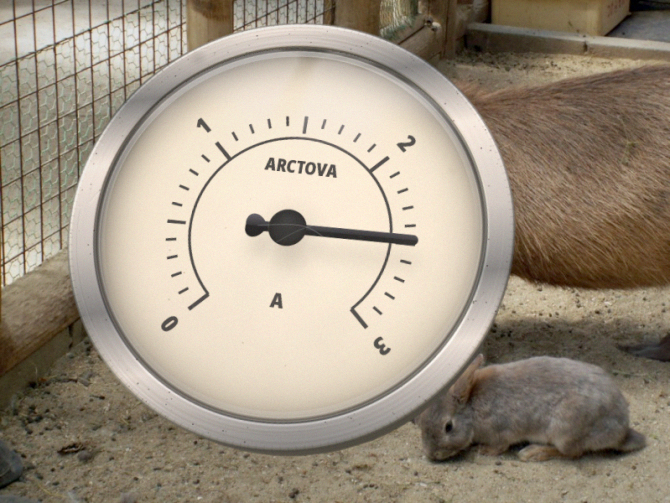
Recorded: 2.5 A
